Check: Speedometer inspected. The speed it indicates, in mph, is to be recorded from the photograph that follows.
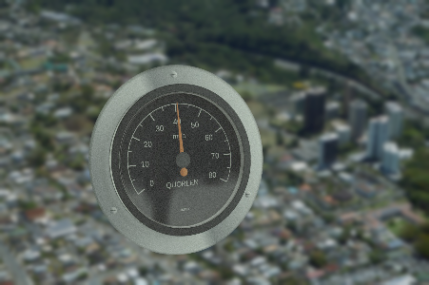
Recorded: 40 mph
